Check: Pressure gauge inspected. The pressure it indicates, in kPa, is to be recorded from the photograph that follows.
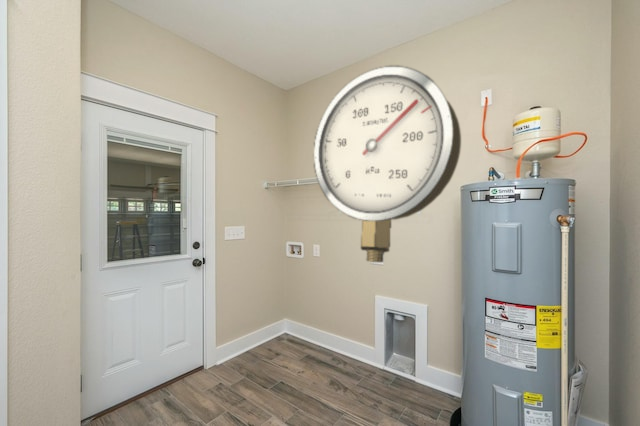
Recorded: 170 kPa
